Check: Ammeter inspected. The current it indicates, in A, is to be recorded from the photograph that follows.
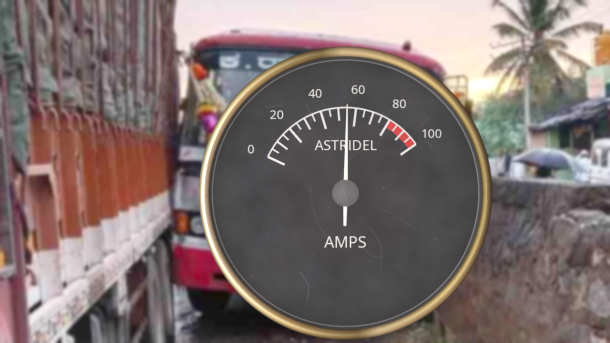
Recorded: 55 A
